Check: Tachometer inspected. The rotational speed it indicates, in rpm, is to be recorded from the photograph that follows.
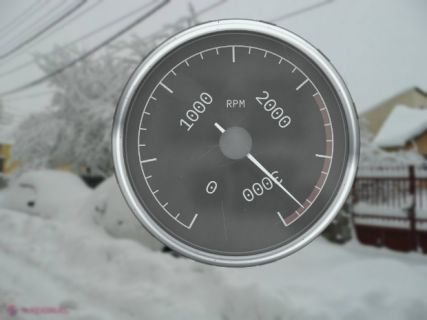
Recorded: 2850 rpm
